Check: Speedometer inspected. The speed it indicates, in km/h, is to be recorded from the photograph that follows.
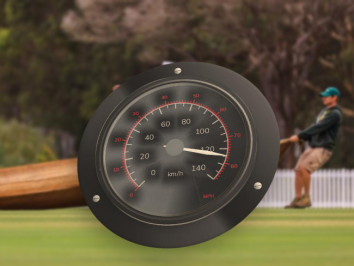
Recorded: 125 km/h
